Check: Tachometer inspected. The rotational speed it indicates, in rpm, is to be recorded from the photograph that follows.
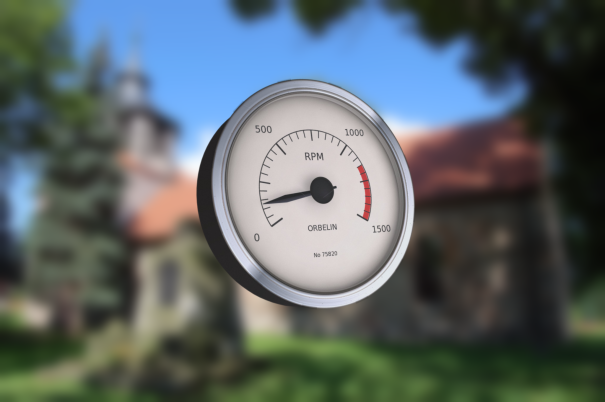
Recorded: 125 rpm
